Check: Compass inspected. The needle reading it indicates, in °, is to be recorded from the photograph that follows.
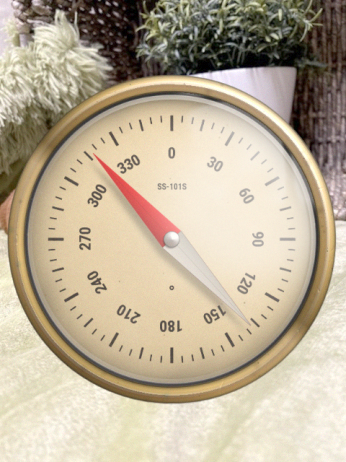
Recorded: 317.5 °
